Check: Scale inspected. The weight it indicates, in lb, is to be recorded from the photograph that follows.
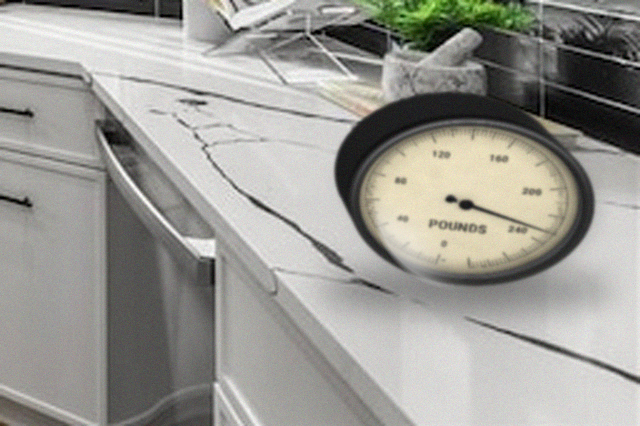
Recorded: 230 lb
